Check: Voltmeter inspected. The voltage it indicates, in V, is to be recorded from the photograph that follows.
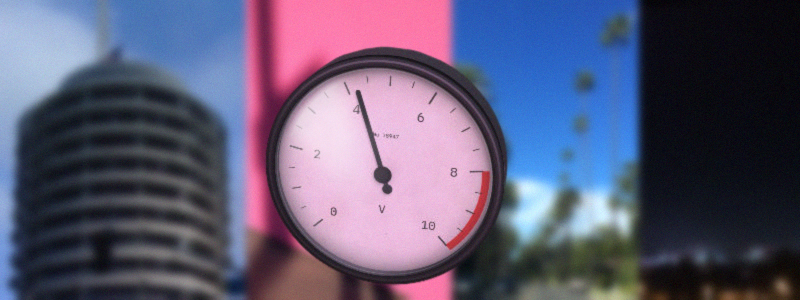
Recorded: 4.25 V
